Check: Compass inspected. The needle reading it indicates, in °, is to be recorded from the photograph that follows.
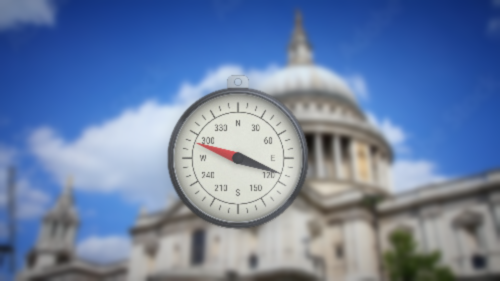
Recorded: 290 °
